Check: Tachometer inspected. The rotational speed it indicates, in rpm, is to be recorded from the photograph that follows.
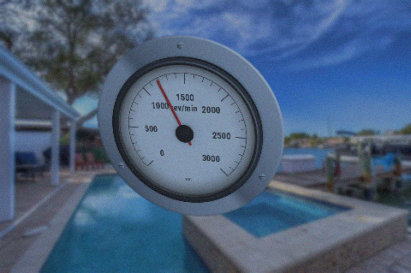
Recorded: 1200 rpm
